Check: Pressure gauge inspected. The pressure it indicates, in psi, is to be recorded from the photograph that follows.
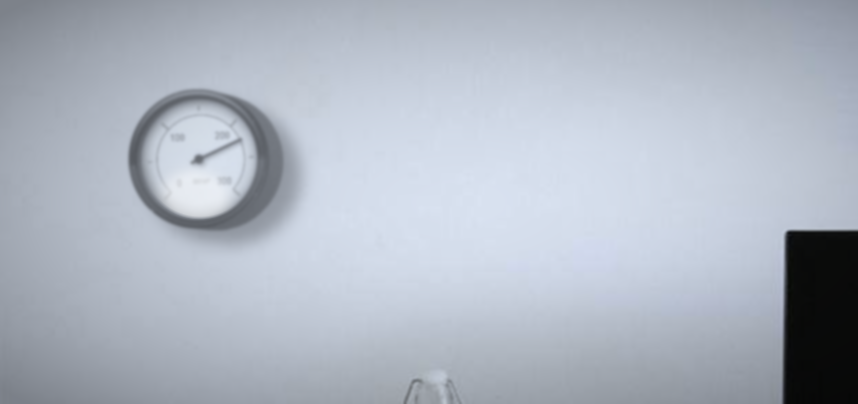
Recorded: 225 psi
